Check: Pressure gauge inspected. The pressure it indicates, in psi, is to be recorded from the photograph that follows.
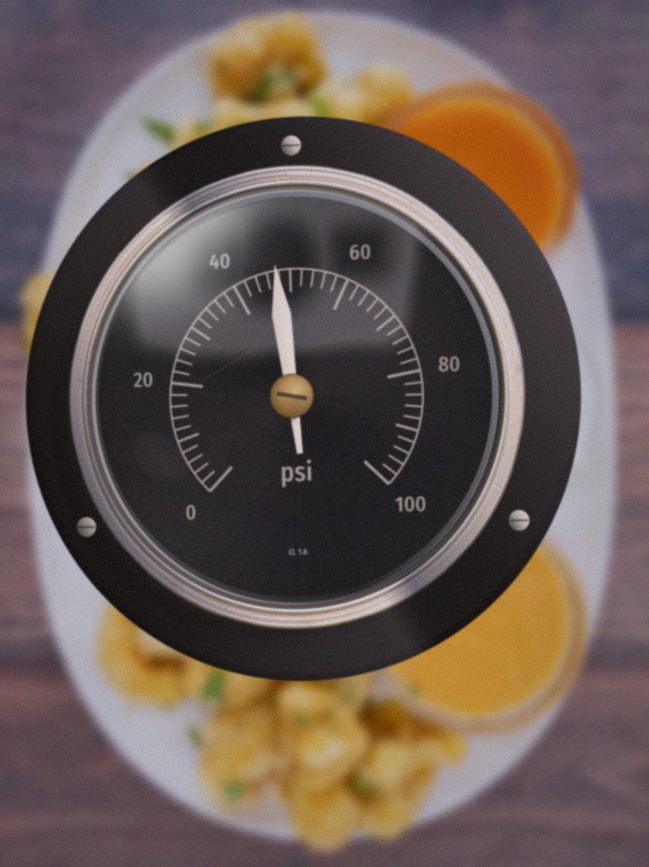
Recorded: 48 psi
